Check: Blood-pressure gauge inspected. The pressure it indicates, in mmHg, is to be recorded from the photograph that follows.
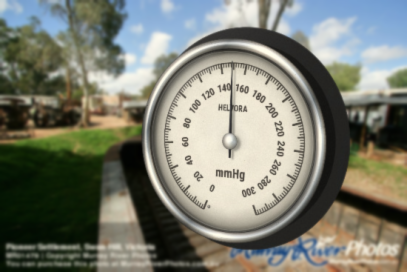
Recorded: 150 mmHg
